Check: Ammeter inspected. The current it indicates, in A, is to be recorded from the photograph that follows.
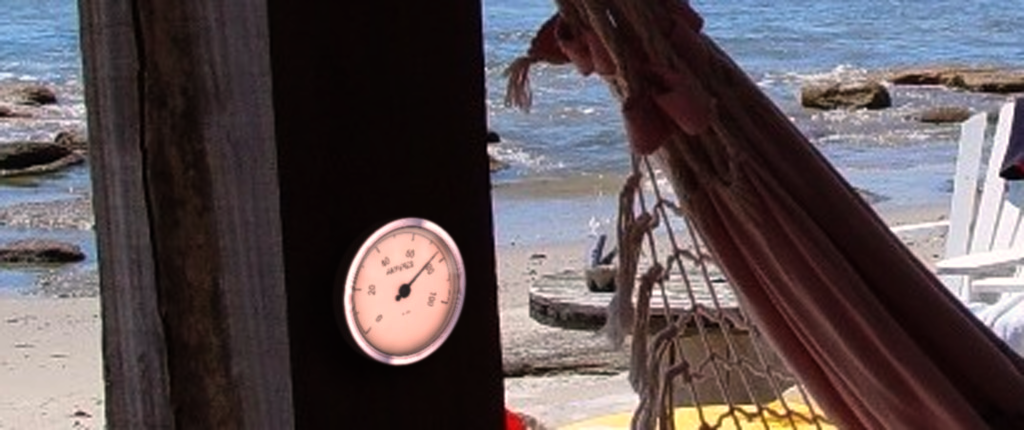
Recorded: 75 A
